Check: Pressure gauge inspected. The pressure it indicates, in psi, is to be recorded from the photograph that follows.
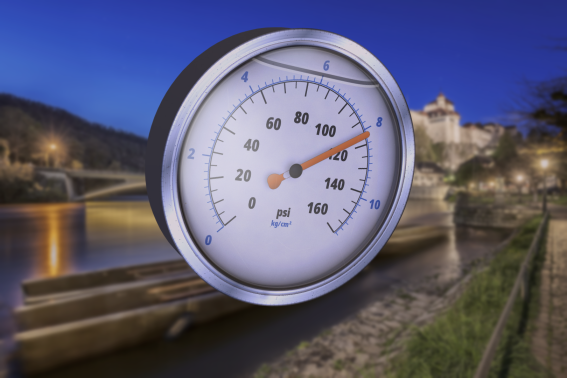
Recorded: 115 psi
